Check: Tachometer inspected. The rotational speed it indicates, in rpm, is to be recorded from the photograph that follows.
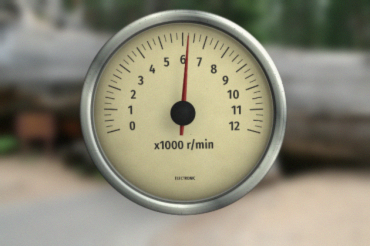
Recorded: 6250 rpm
